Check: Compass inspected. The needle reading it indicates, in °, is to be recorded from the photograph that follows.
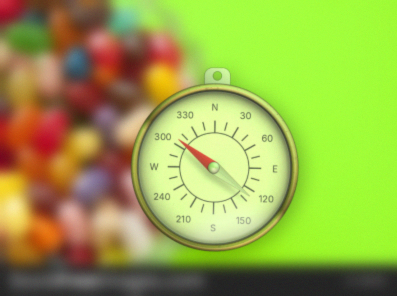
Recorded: 307.5 °
